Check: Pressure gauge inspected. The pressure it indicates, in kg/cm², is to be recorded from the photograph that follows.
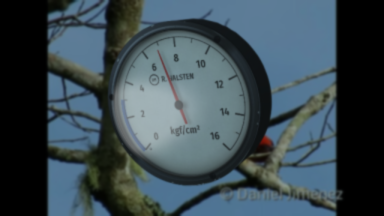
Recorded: 7 kg/cm²
